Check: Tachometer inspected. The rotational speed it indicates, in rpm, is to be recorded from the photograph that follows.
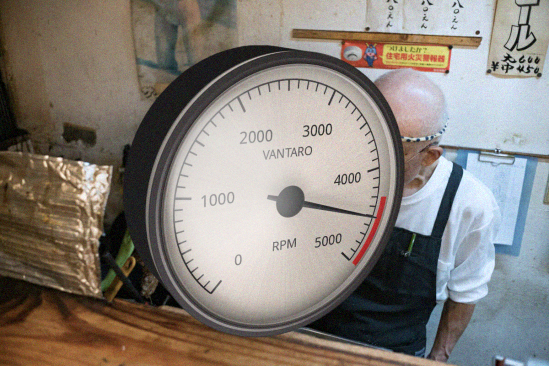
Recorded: 4500 rpm
